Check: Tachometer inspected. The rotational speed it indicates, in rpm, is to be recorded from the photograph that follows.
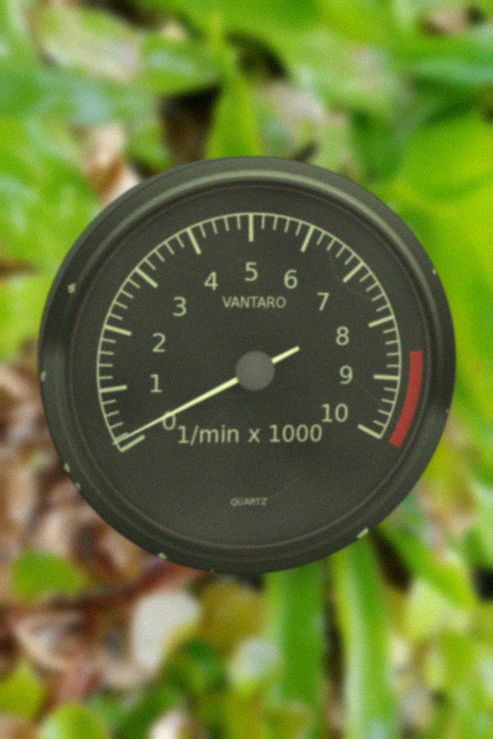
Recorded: 200 rpm
